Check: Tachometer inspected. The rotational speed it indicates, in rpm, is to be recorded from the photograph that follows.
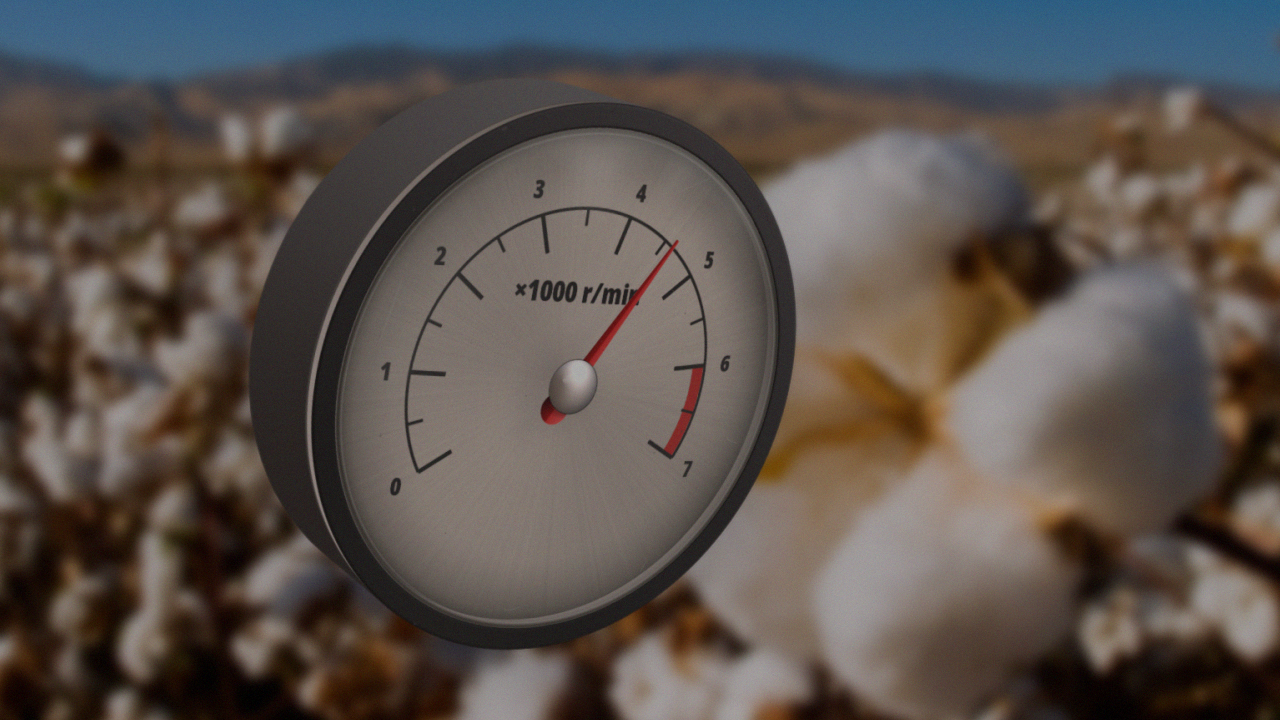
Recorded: 4500 rpm
